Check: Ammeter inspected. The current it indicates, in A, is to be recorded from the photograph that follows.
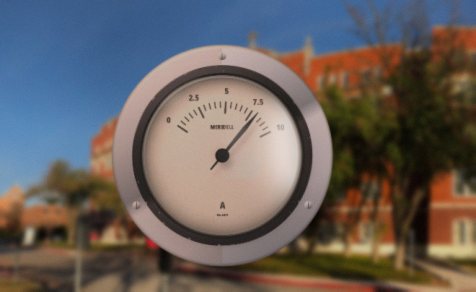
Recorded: 8 A
